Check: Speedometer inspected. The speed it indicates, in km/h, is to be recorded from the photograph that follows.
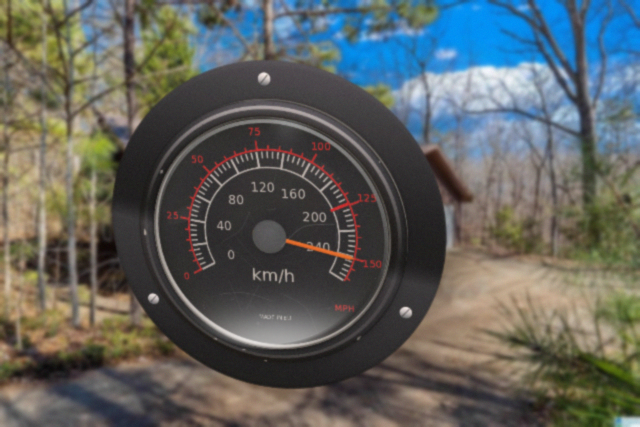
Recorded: 240 km/h
